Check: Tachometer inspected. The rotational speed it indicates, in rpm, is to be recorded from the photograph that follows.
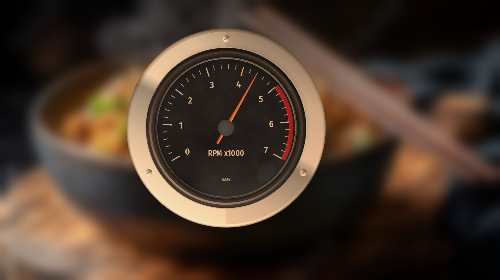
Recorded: 4400 rpm
